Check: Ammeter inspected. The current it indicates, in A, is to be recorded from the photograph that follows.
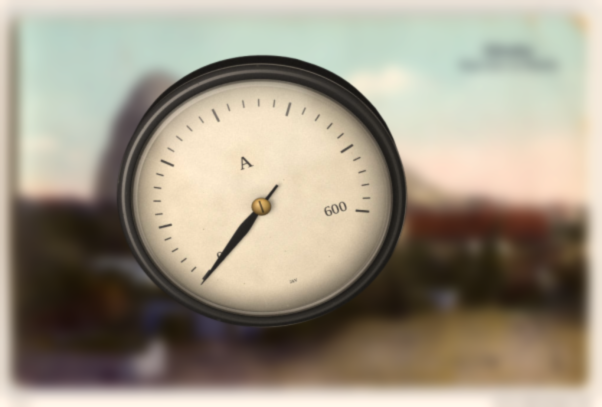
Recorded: 0 A
